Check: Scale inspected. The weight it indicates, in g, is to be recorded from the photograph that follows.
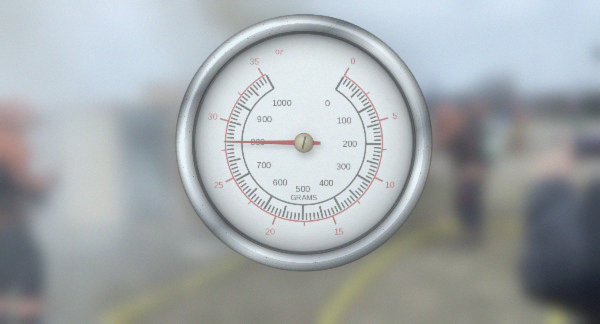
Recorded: 800 g
